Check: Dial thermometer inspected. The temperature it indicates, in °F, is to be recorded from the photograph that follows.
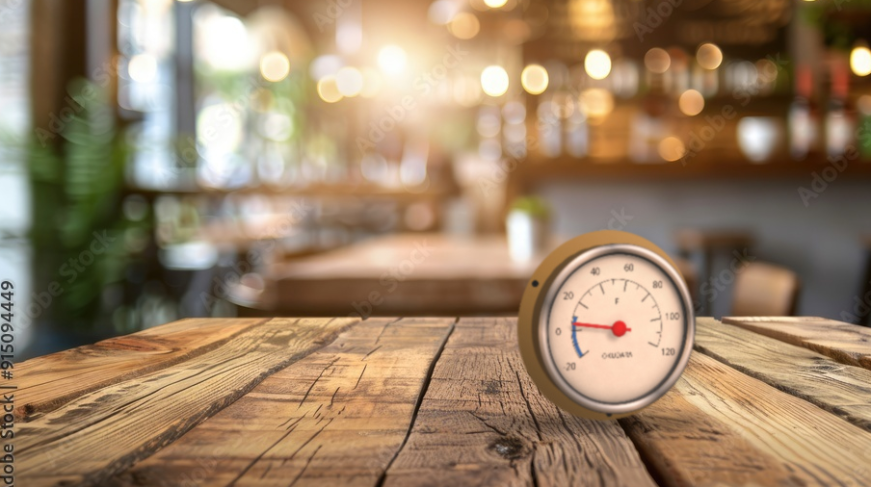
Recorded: 5 °F
